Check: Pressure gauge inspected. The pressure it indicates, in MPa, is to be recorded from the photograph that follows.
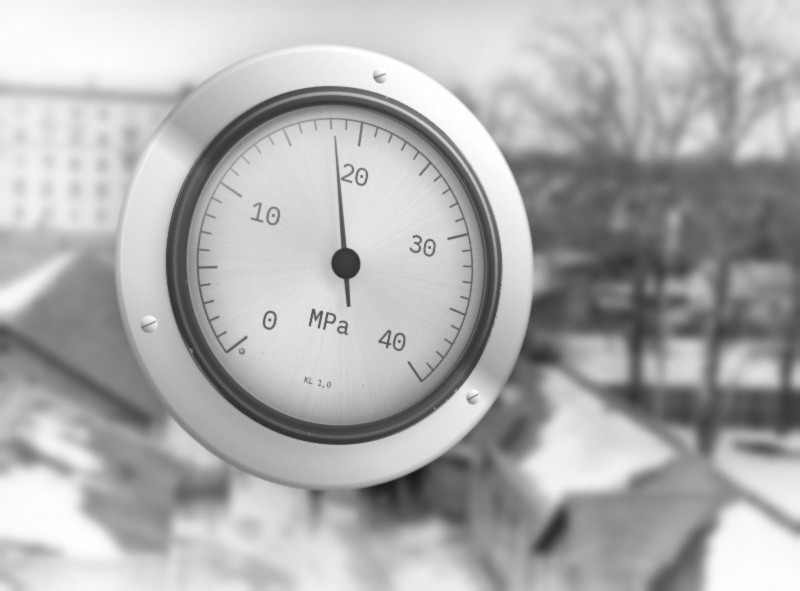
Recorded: 18 MPa
